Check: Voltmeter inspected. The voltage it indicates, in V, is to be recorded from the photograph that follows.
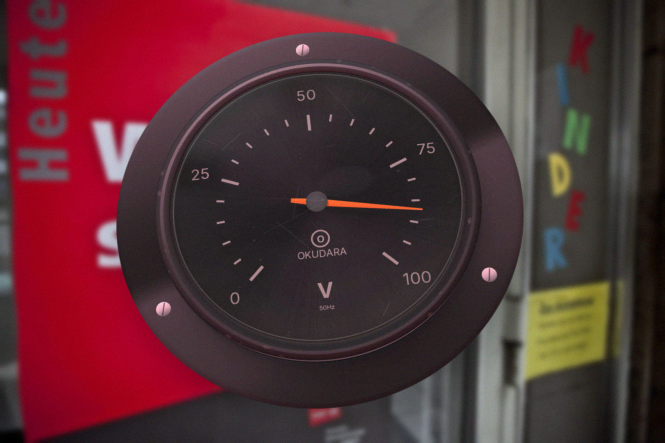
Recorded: 87.5 V
